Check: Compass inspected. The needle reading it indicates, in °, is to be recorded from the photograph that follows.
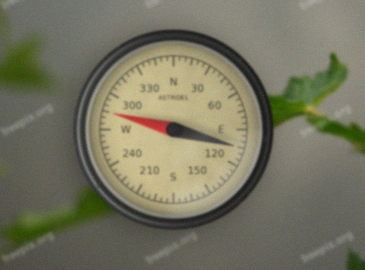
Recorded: 285 °
